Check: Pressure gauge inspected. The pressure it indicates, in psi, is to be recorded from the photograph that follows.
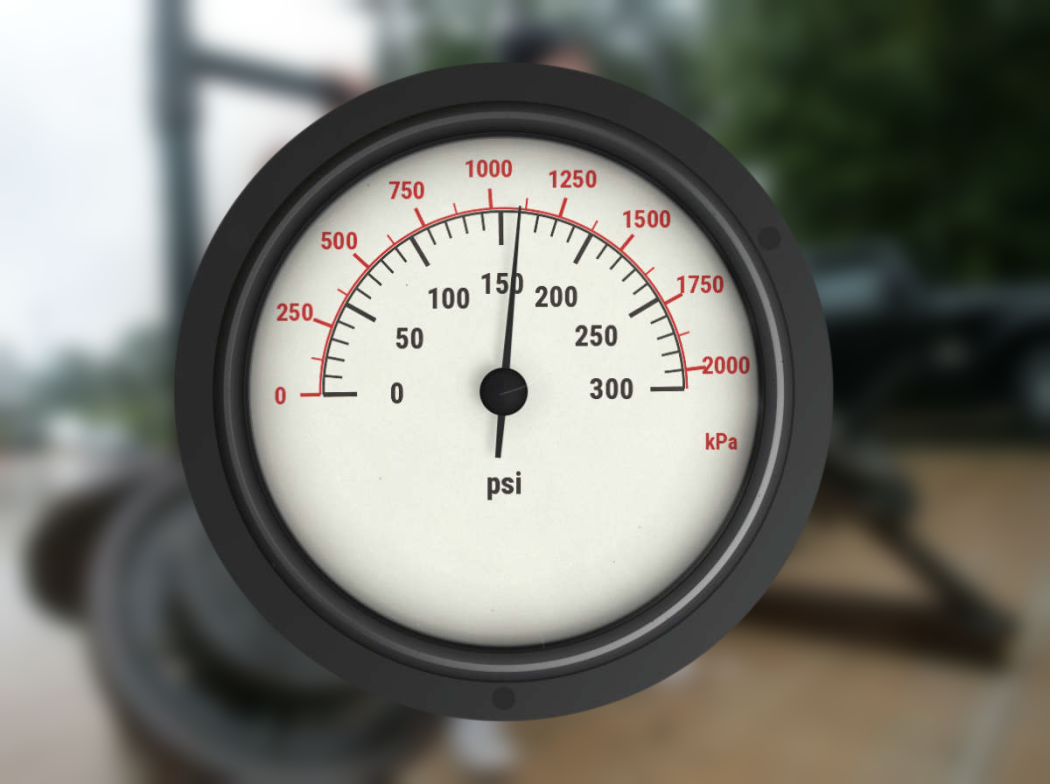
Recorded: 160 psi
